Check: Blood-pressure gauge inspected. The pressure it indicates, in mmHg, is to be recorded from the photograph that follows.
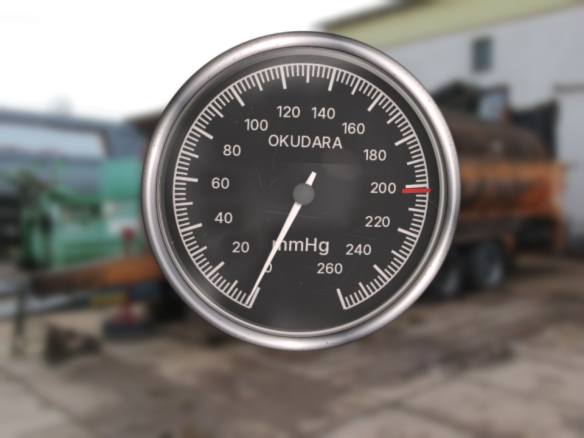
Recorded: 2 mmHg
